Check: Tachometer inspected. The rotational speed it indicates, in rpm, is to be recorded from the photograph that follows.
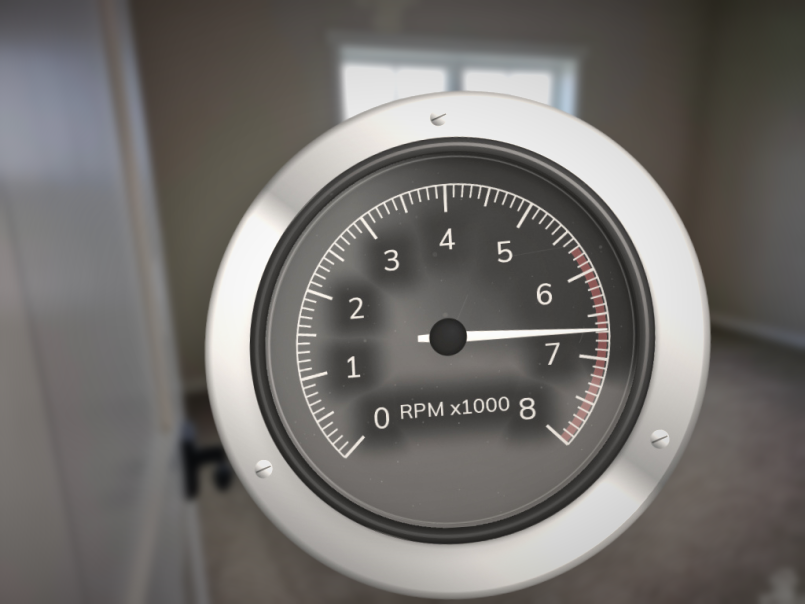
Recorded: 6700 rpm
